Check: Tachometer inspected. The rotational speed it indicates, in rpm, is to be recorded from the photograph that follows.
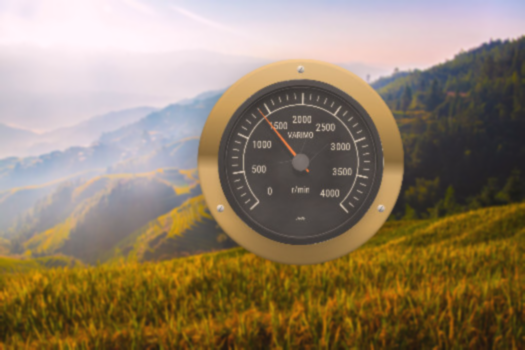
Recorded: 1400 rpm
